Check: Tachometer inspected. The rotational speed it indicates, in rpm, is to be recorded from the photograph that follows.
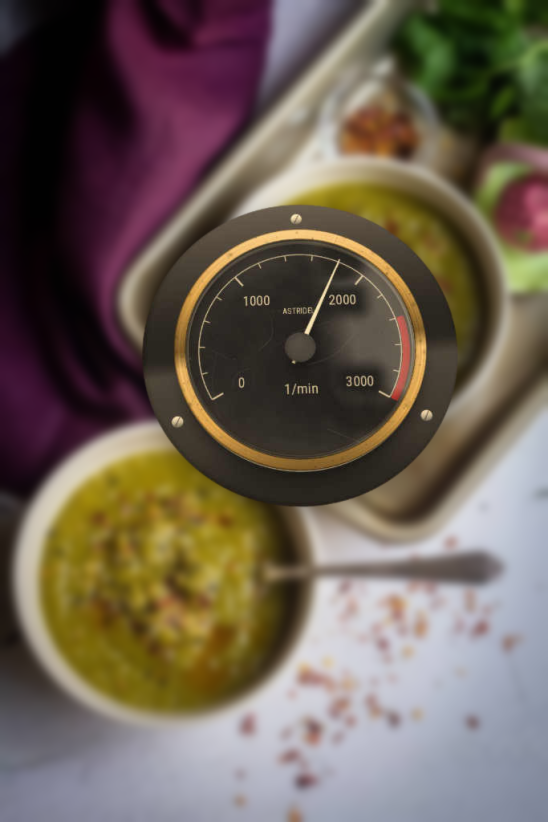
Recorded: 1800 rpm
